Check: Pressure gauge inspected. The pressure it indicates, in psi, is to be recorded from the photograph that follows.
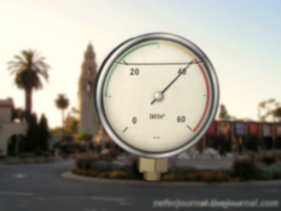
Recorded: 40 psi
